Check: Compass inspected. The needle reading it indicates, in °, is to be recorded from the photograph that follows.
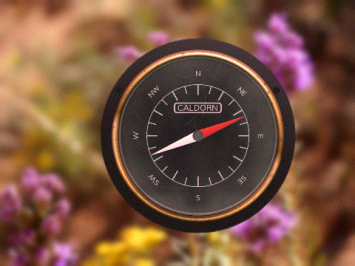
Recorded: 67.5 °
